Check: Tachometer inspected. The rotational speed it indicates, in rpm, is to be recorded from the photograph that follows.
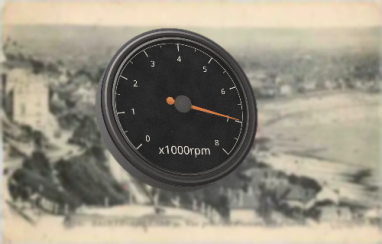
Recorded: 7000 rpm
